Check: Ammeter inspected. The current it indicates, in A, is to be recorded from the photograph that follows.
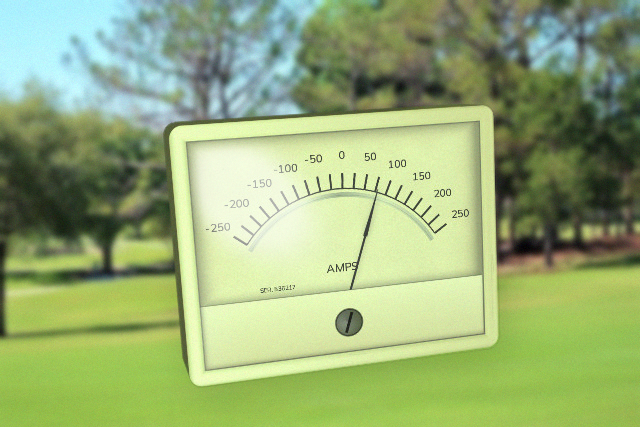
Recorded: 75 A
